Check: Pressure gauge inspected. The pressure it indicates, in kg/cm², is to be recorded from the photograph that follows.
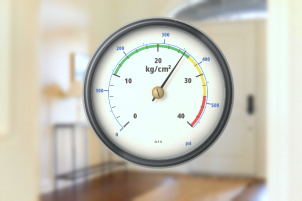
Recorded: 25 kg/cm²
